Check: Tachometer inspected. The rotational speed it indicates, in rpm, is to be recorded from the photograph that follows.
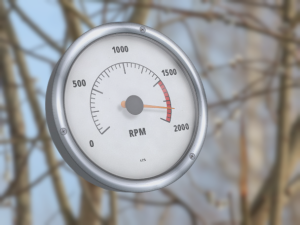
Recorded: 1850 rpm
